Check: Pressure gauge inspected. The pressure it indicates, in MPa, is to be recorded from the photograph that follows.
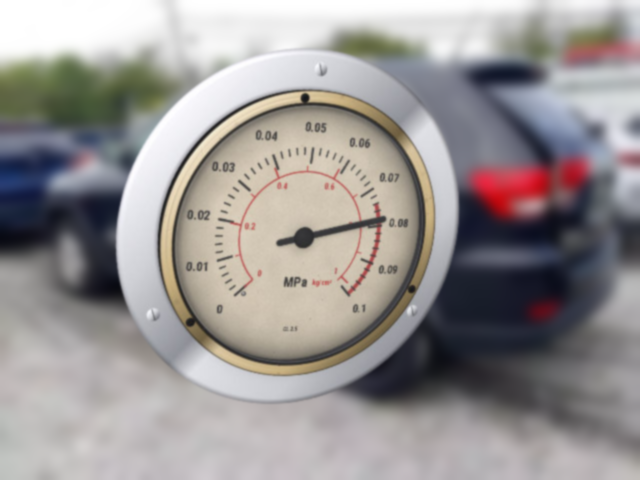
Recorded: 0.078 MPa
